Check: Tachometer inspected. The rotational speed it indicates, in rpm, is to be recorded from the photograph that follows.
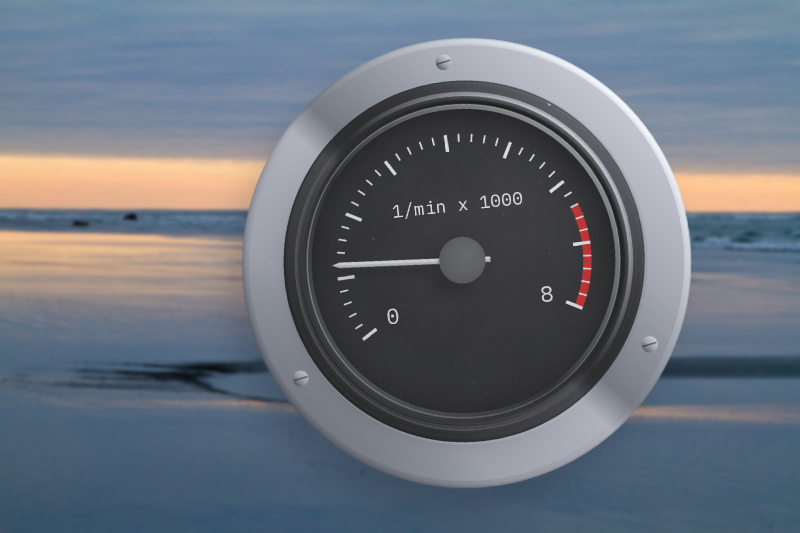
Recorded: 1200 rpm
